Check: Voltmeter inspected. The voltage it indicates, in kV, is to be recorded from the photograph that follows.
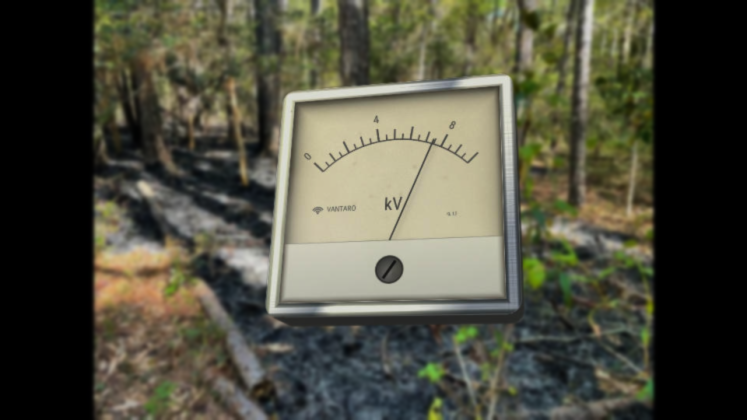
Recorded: 7.5 kV
